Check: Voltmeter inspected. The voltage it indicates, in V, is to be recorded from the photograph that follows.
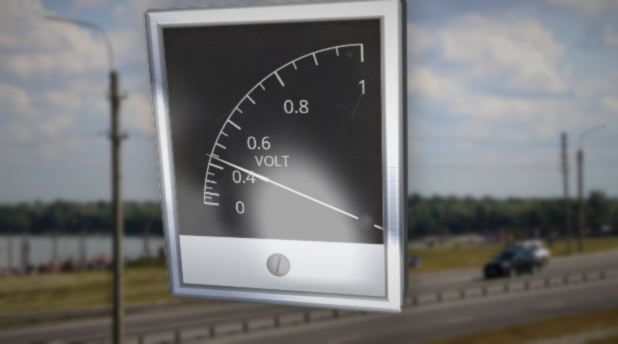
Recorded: 0.45 V
